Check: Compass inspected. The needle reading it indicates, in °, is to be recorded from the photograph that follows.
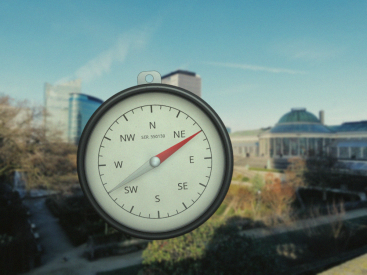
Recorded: 60 °
